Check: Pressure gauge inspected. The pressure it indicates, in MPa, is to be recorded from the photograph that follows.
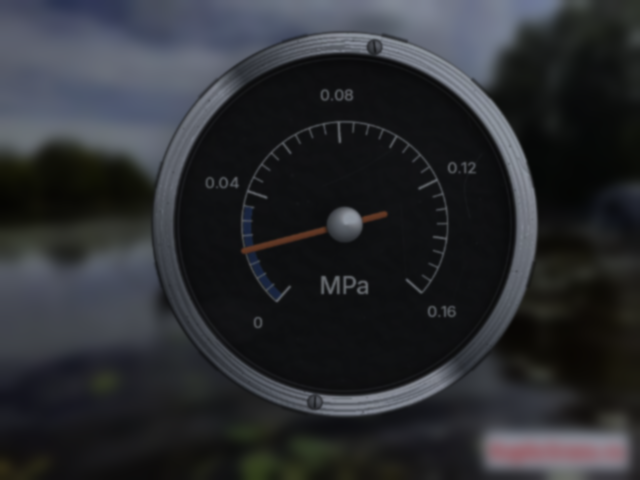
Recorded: 0.02 MPa
